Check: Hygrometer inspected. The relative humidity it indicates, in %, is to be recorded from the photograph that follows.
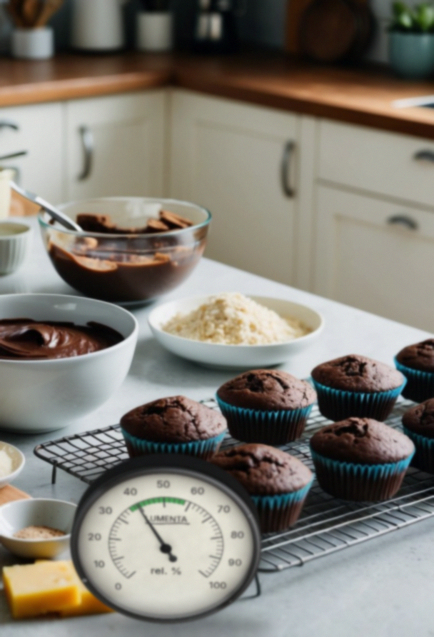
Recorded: 40 %
